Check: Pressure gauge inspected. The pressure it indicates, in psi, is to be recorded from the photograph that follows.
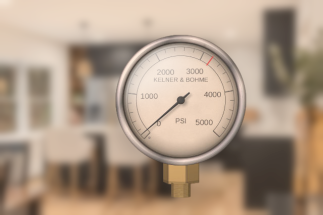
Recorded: 100 psi
